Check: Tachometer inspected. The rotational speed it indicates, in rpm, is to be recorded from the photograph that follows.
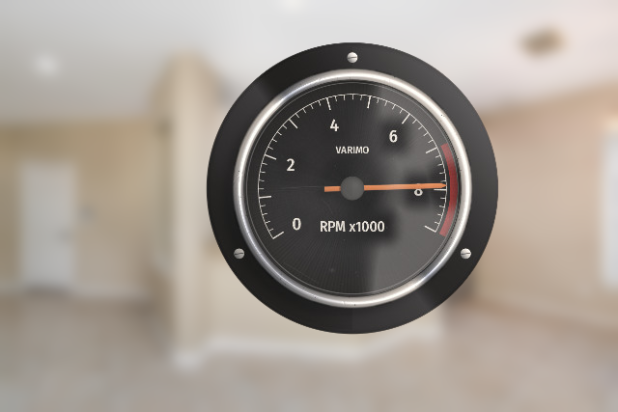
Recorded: 7900 rpm
